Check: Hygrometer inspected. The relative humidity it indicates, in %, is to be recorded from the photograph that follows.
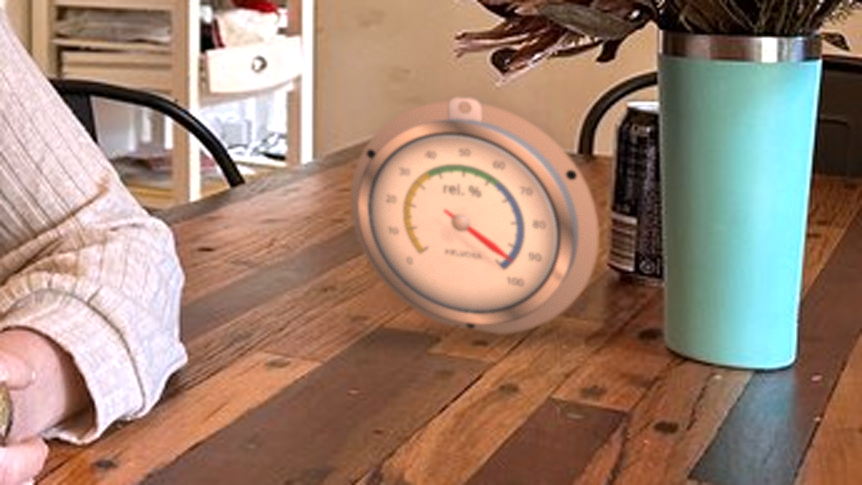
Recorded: 95 %
